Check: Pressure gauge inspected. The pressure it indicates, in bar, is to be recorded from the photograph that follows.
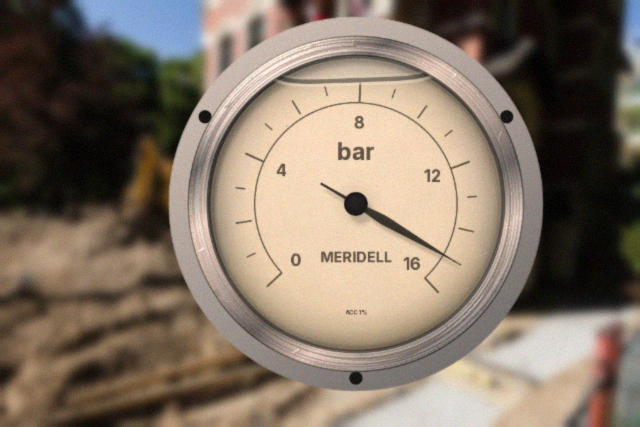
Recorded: 15 bar
